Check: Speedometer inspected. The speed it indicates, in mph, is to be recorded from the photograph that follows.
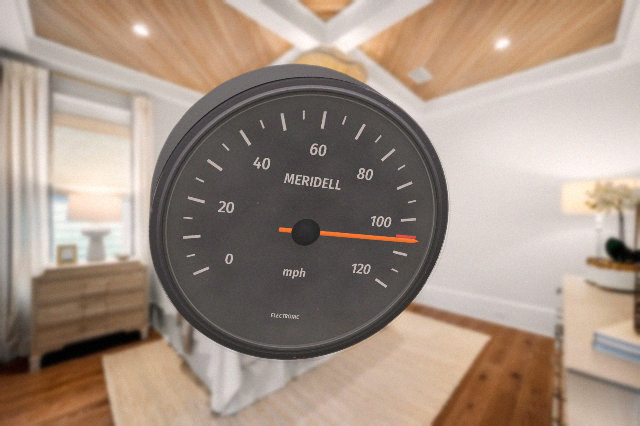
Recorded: 105 mph
